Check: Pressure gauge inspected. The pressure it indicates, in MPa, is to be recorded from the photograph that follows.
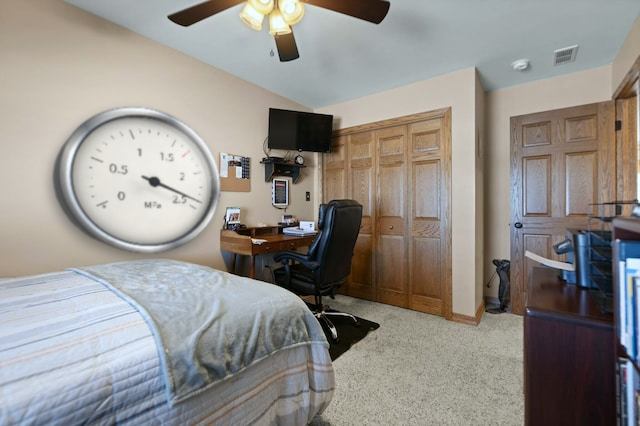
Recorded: 2.4 MPa
